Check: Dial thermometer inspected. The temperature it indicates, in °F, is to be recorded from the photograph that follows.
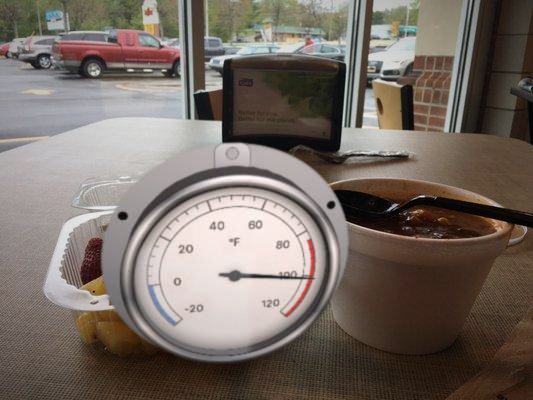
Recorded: 100 °F
